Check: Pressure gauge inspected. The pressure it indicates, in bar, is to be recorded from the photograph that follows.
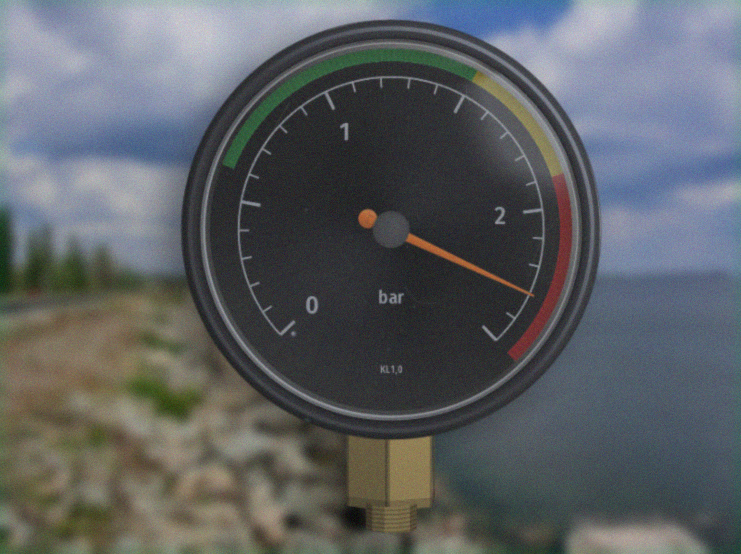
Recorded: 2.3 bar
